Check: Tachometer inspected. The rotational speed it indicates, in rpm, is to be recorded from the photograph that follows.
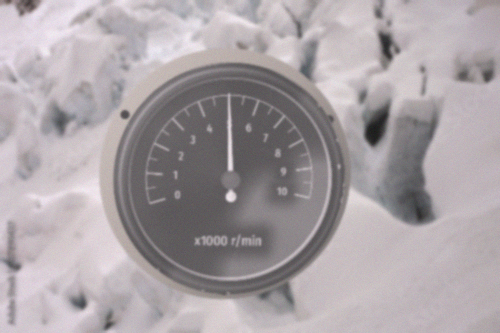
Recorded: 5000 rpm
